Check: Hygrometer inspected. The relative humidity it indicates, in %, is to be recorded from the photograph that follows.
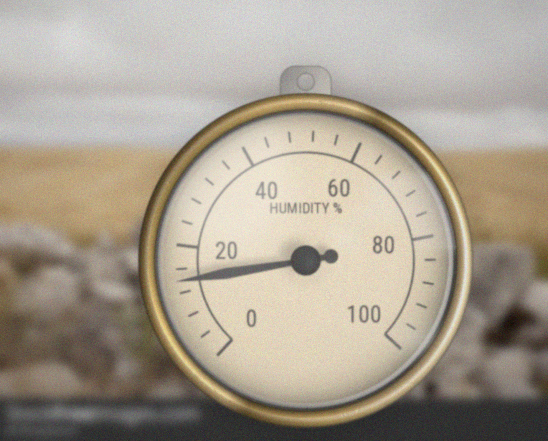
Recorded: 14 %
